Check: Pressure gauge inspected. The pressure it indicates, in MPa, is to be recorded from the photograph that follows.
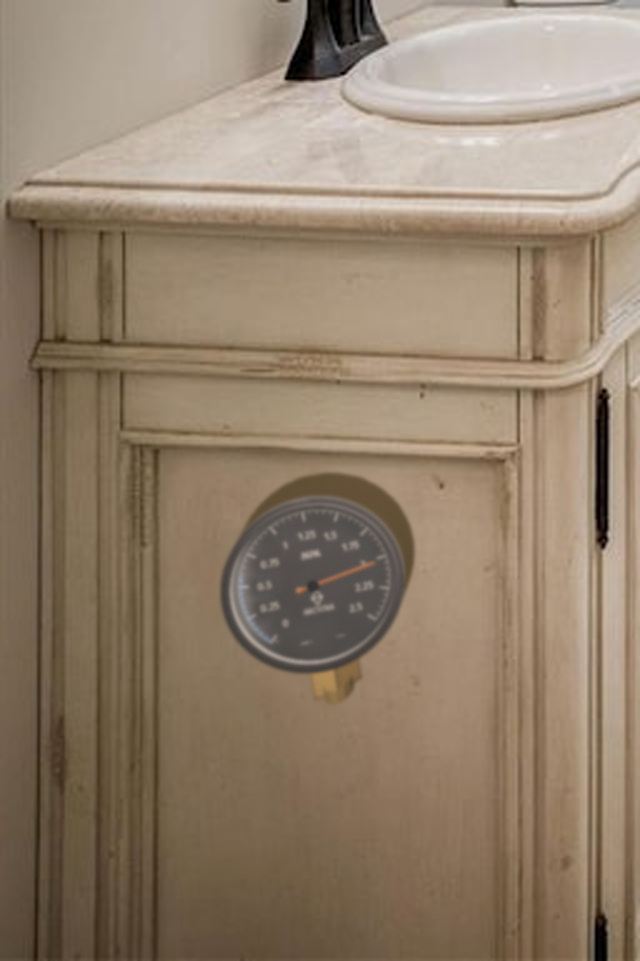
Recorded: 2 MPa
